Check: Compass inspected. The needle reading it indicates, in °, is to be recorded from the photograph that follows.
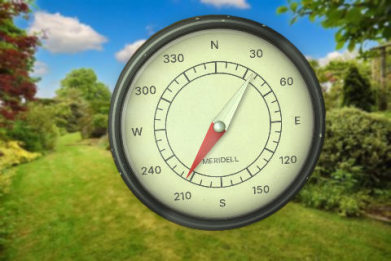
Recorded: 215 °
